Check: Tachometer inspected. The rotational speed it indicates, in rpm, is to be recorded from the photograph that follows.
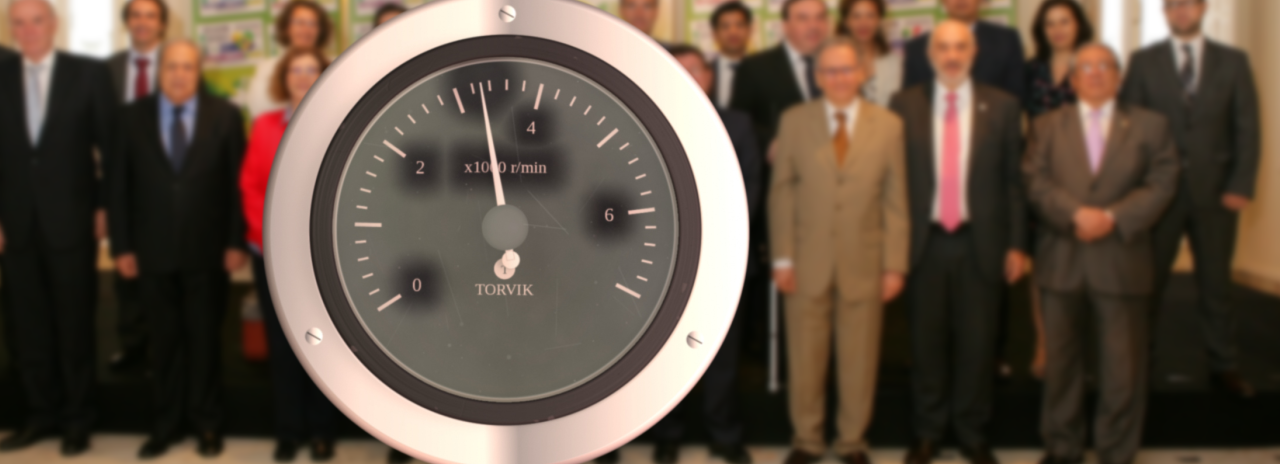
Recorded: 3300 rpm
